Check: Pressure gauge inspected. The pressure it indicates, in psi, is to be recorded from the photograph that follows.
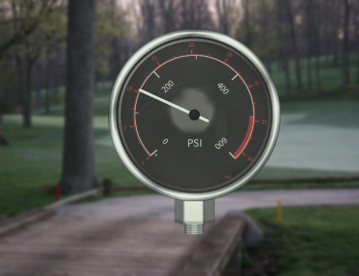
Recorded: 150 psi
